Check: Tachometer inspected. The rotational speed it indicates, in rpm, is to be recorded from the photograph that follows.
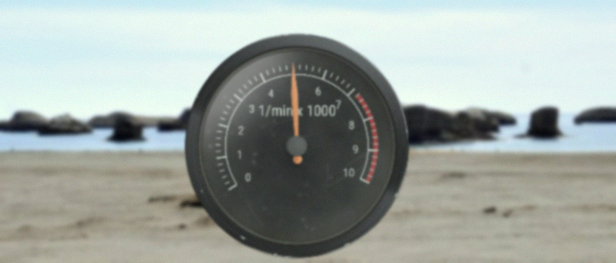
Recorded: 5000 rpm
